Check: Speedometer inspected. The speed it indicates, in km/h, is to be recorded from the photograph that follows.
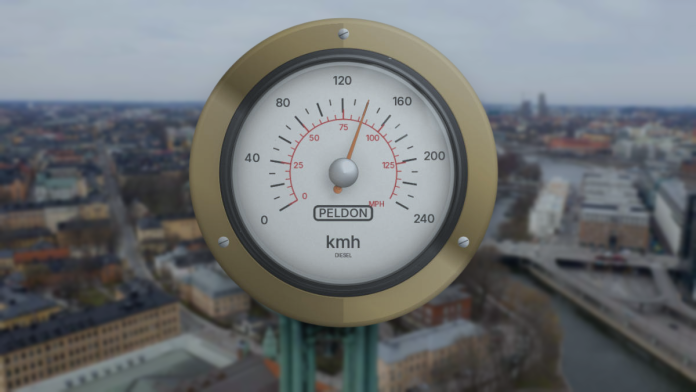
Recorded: 140 km/h
